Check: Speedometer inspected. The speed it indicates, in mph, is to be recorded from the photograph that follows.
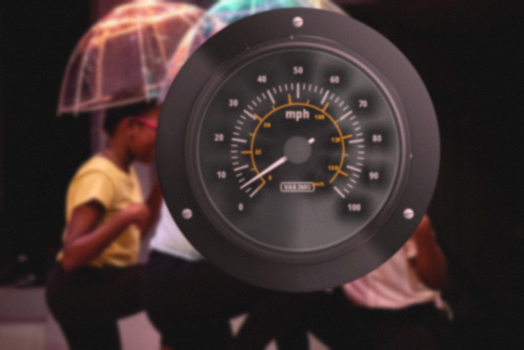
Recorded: 4 mph
